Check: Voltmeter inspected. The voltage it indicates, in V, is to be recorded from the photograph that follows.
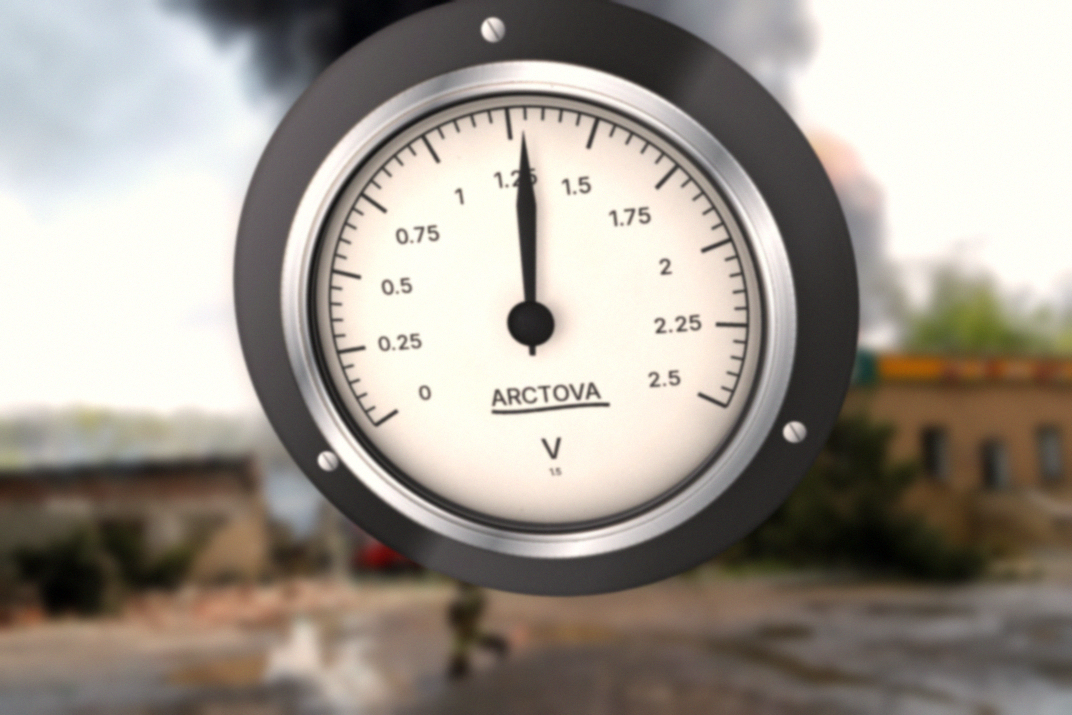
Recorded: 1.3 V
